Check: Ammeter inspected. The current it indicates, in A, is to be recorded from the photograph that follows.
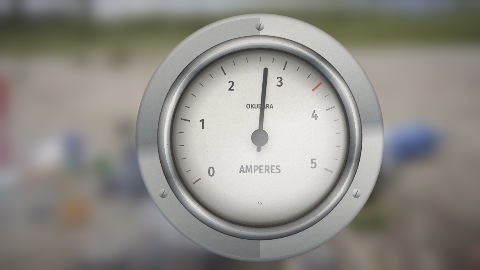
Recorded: 2.7 A
